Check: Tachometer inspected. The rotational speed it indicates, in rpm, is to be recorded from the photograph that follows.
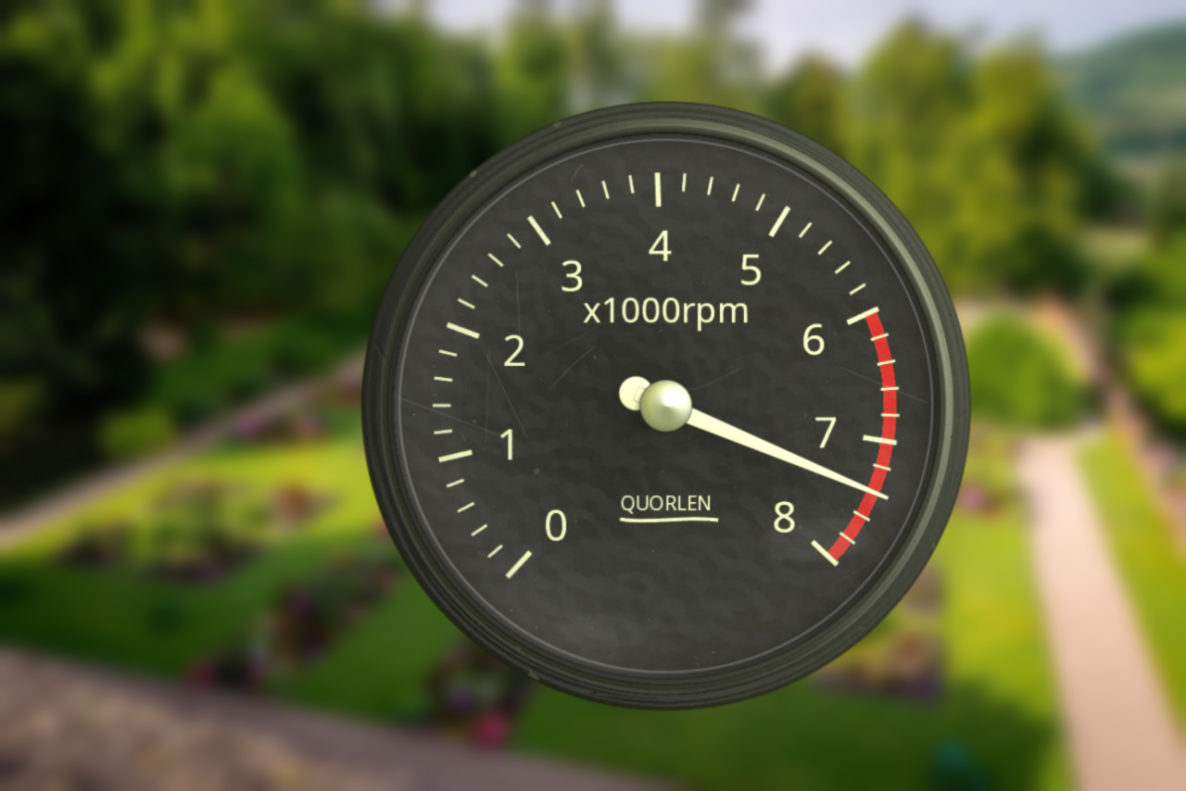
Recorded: 7400 rpm
